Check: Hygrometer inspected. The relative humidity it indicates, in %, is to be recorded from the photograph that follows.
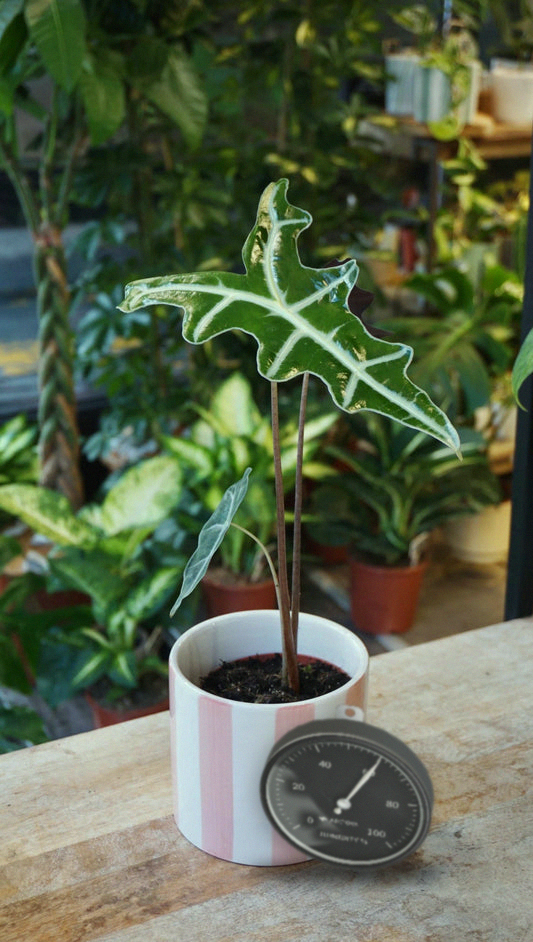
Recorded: 60 %
